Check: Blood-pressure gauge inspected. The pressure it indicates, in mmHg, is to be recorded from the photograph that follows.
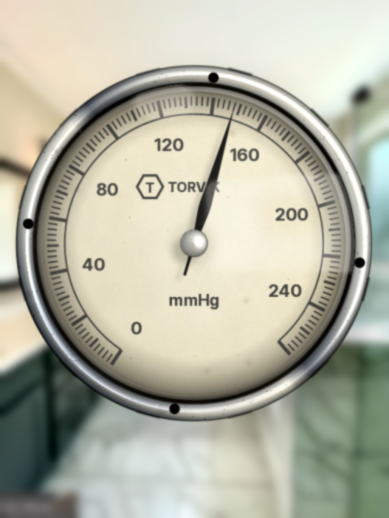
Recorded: 148 mmHg
